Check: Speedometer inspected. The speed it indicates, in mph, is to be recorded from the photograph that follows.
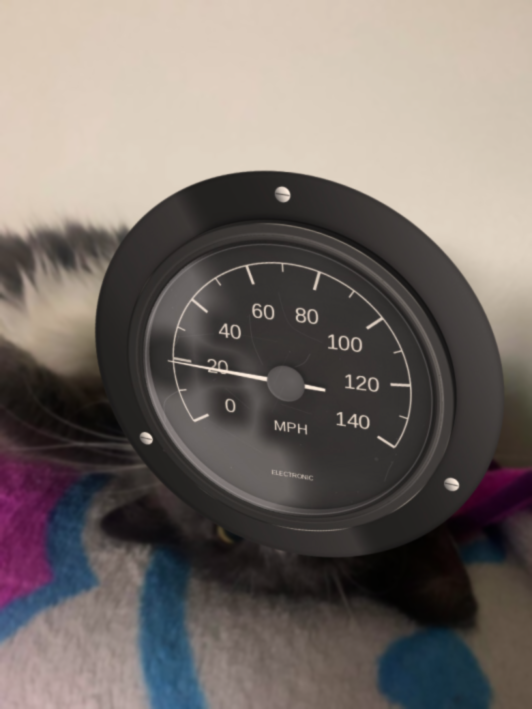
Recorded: 20 mph
